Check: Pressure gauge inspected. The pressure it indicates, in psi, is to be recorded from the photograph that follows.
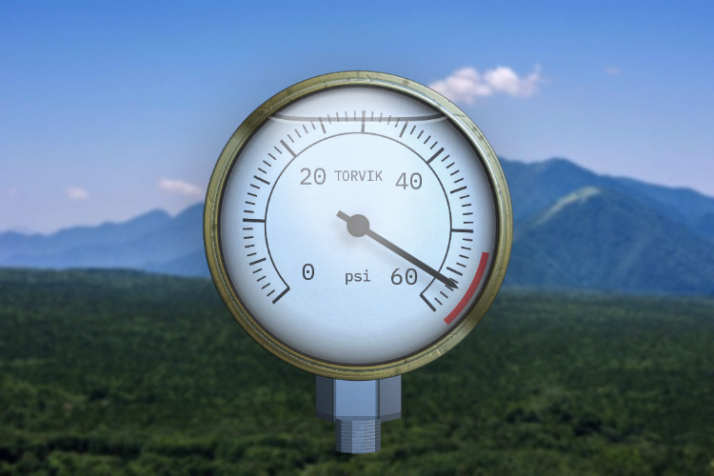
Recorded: 56.5 psi
